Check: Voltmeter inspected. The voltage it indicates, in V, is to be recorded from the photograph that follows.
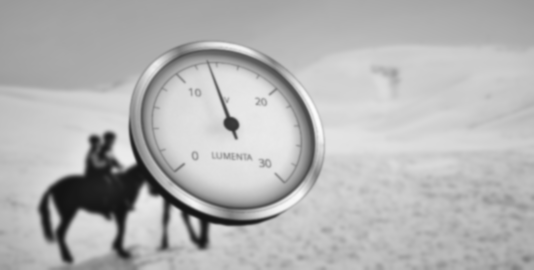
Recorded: 13 V
